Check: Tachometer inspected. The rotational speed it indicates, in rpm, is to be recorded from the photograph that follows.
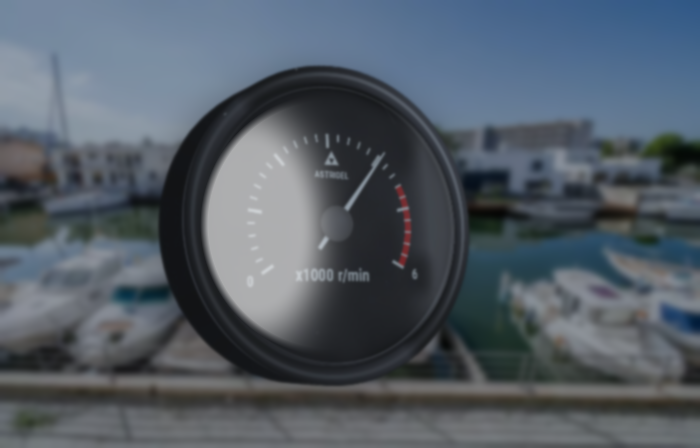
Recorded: 4000 rpm
